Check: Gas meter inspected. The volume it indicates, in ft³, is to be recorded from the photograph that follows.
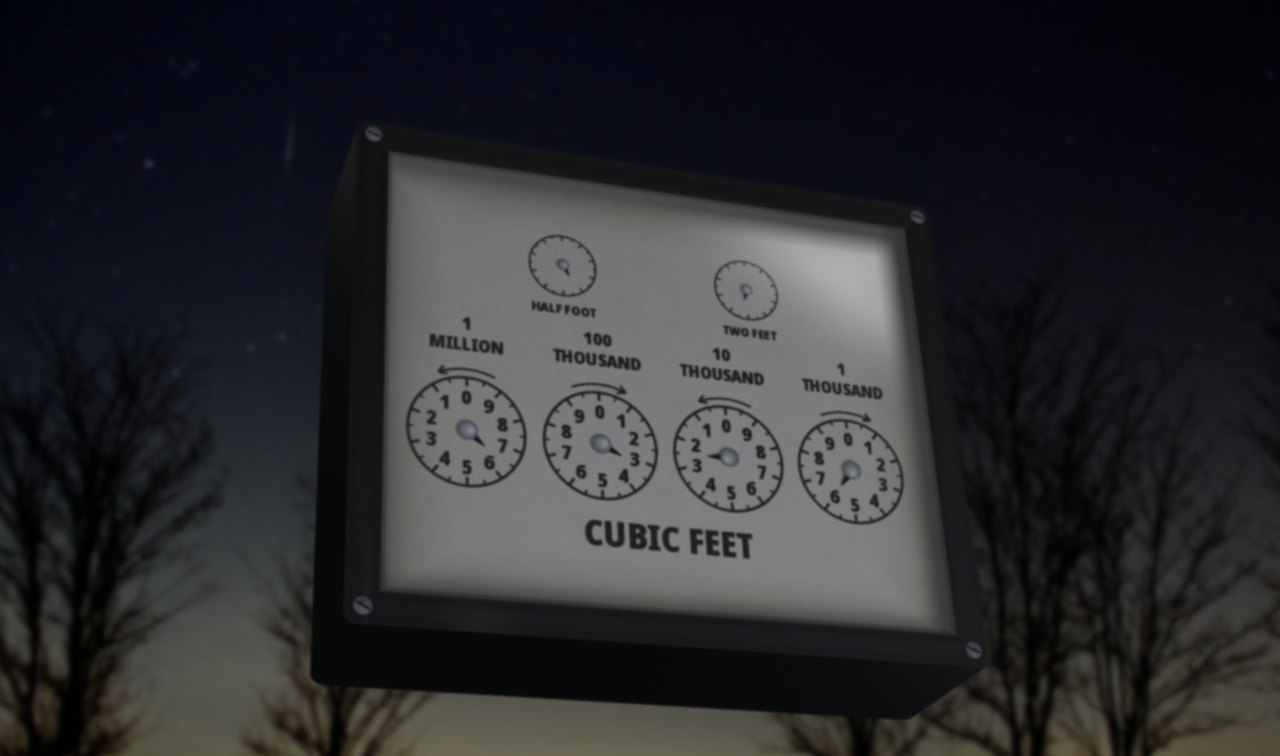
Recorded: 632600 ft³
